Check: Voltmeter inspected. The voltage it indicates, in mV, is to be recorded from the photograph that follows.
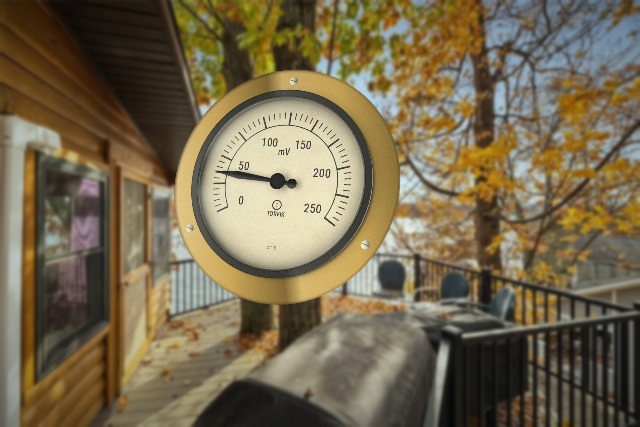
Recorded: 35 mV
